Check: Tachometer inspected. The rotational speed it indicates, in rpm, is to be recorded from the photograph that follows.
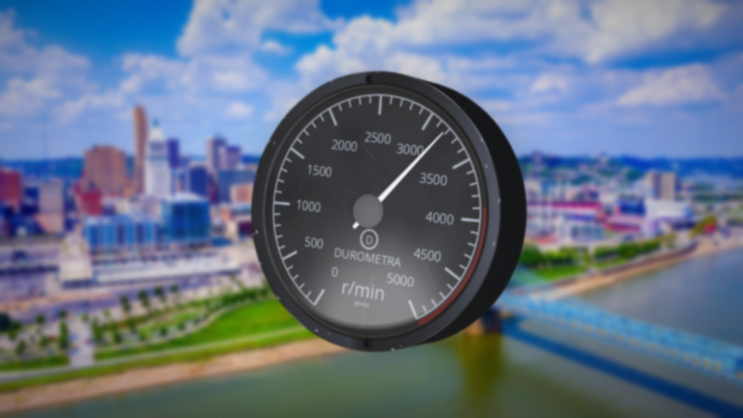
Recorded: 3200 rpm
